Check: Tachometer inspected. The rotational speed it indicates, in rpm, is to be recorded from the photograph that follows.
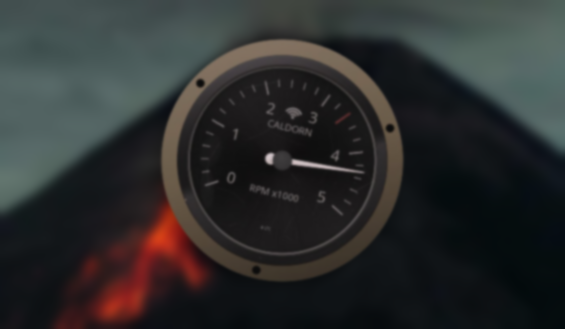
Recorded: 4300 rpm
